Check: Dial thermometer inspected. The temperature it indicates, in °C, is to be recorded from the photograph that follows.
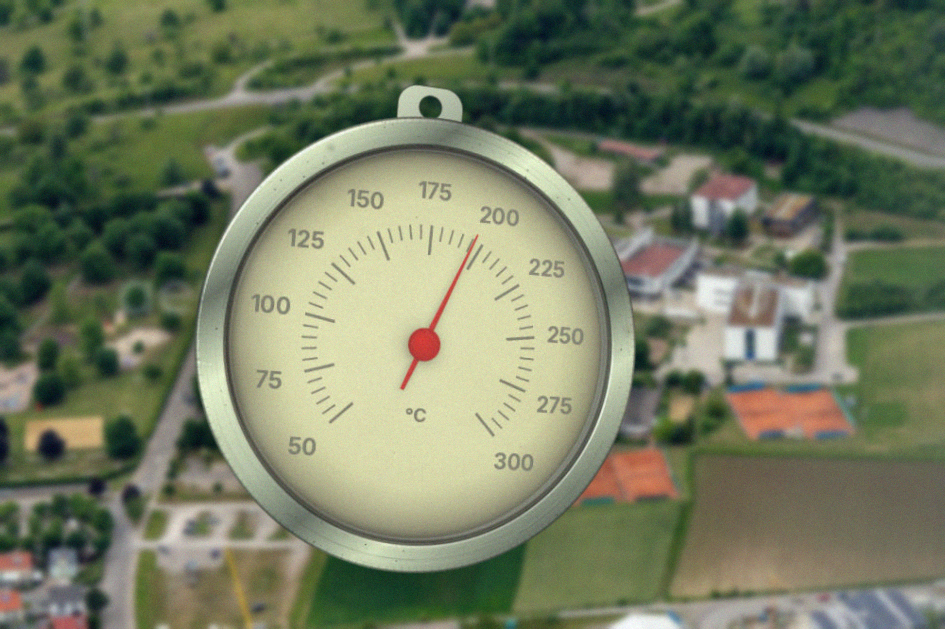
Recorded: 195 °C
